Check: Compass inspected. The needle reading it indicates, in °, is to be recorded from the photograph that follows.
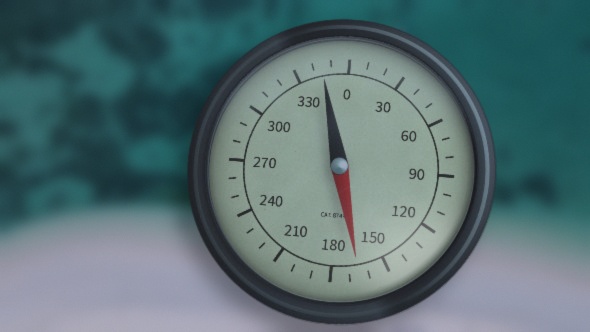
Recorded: 165 °
